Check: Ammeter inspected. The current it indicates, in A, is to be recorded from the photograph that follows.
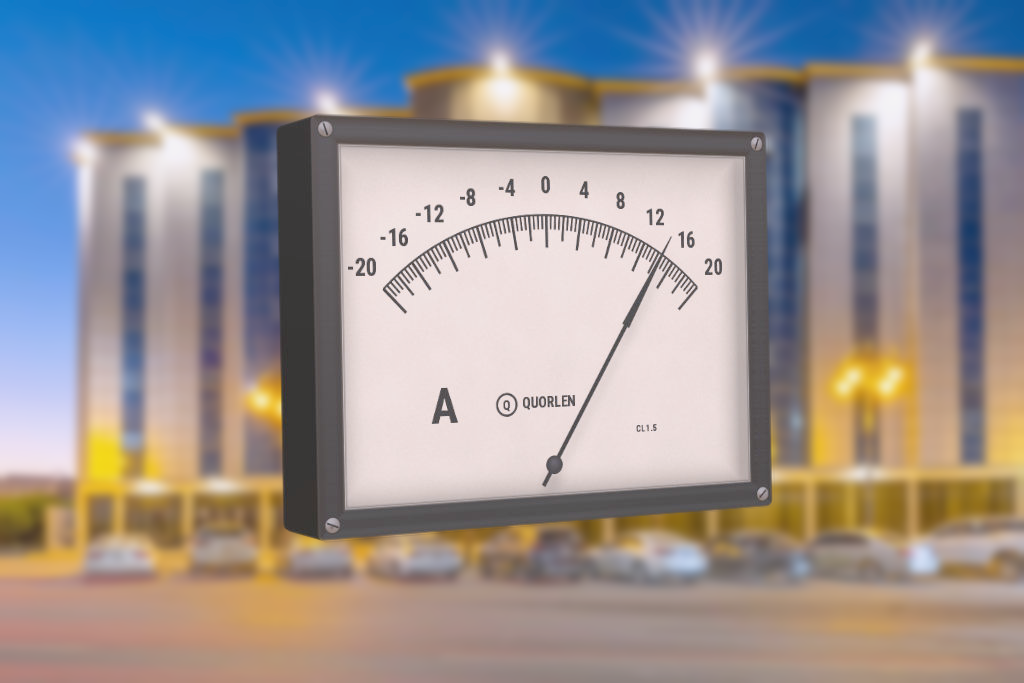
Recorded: 14 A
